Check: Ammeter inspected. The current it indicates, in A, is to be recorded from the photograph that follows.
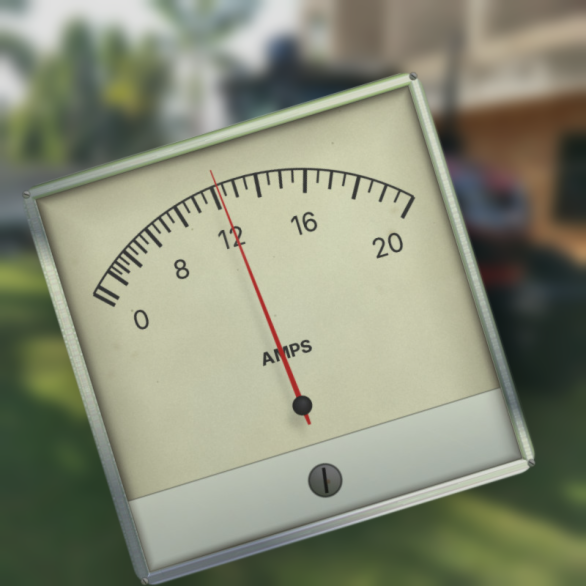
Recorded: 12.25 A
